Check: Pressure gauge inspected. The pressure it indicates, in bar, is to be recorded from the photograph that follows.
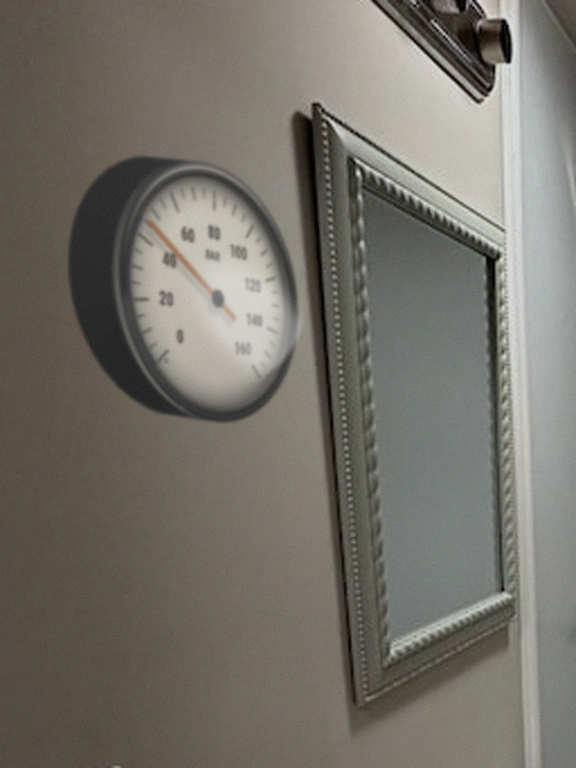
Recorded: 45 bar
